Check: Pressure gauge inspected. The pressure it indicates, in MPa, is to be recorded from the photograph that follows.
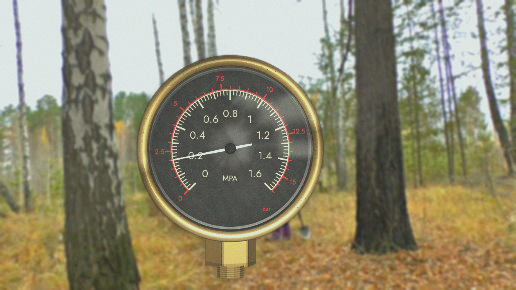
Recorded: 0.2 MPa
